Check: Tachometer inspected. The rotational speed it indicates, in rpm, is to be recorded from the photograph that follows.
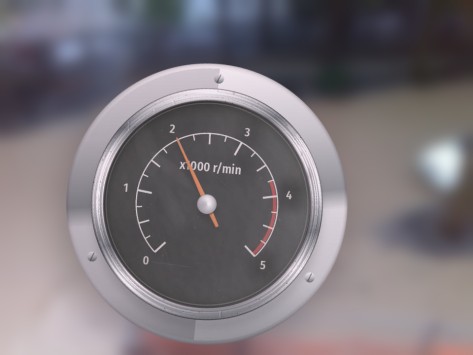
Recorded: 2000 rpm
